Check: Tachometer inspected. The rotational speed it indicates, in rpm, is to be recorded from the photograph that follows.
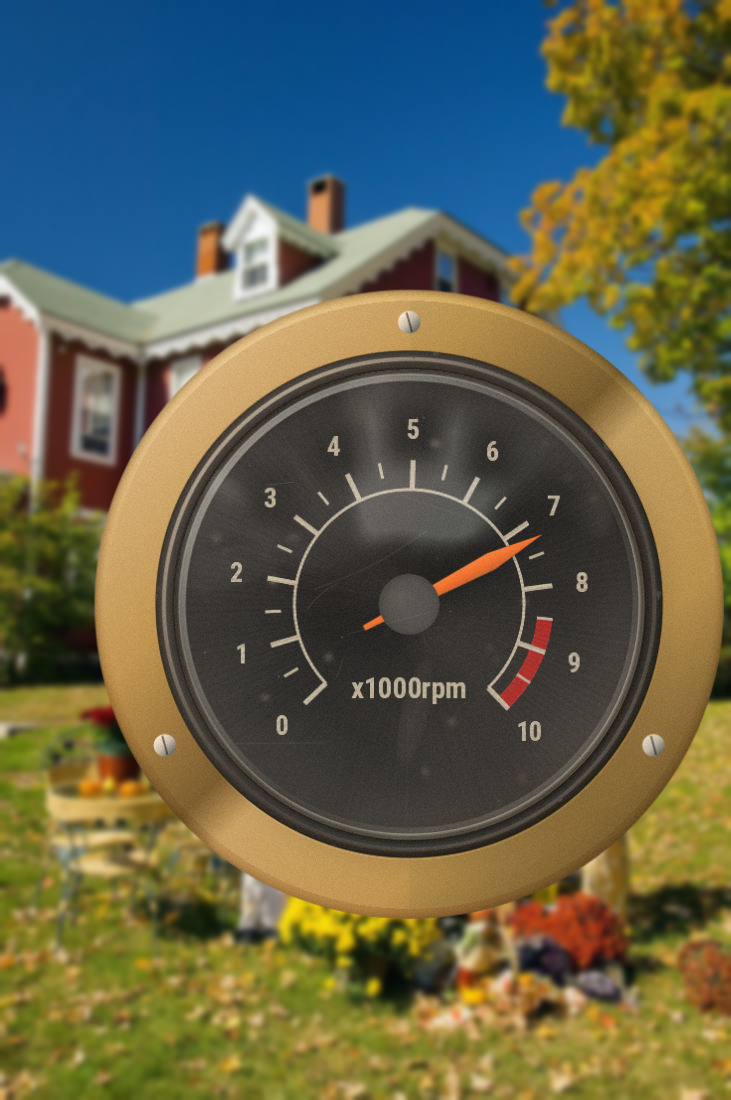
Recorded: 7250 rpm
